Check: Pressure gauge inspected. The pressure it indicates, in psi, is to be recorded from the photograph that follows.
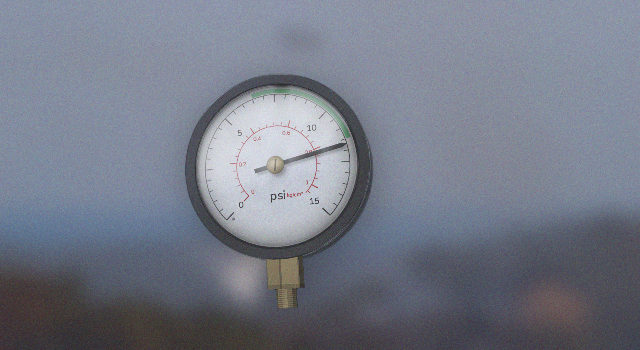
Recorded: 11.75 psi
